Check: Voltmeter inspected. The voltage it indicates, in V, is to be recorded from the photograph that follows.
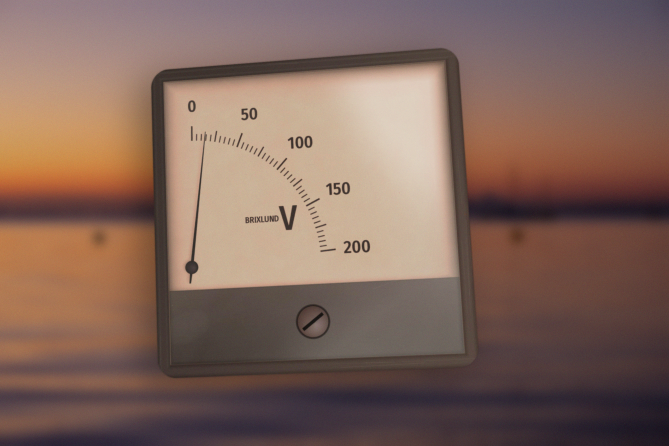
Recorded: 15 V
